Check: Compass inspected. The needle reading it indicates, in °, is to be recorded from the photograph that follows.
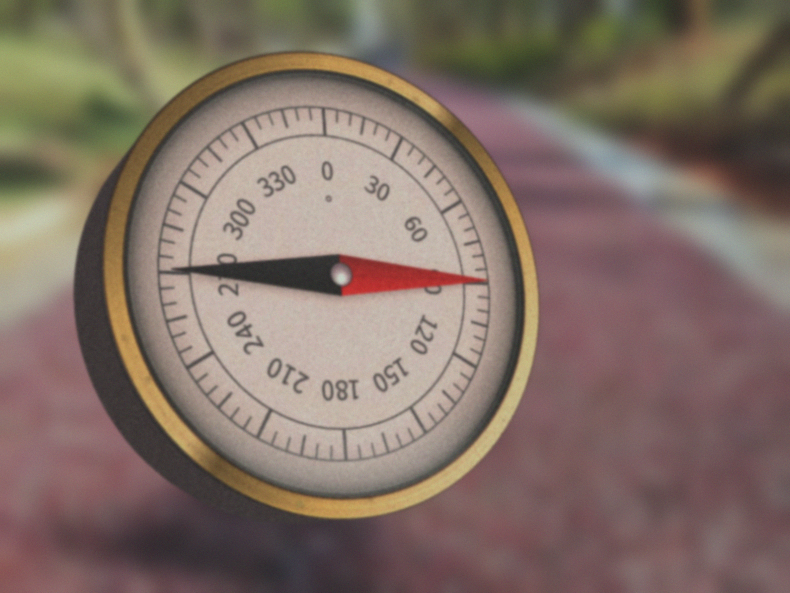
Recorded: 90 °
